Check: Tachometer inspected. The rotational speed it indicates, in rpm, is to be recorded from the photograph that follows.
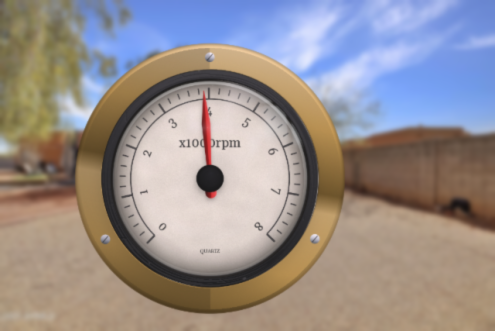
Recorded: 3900 rpm
